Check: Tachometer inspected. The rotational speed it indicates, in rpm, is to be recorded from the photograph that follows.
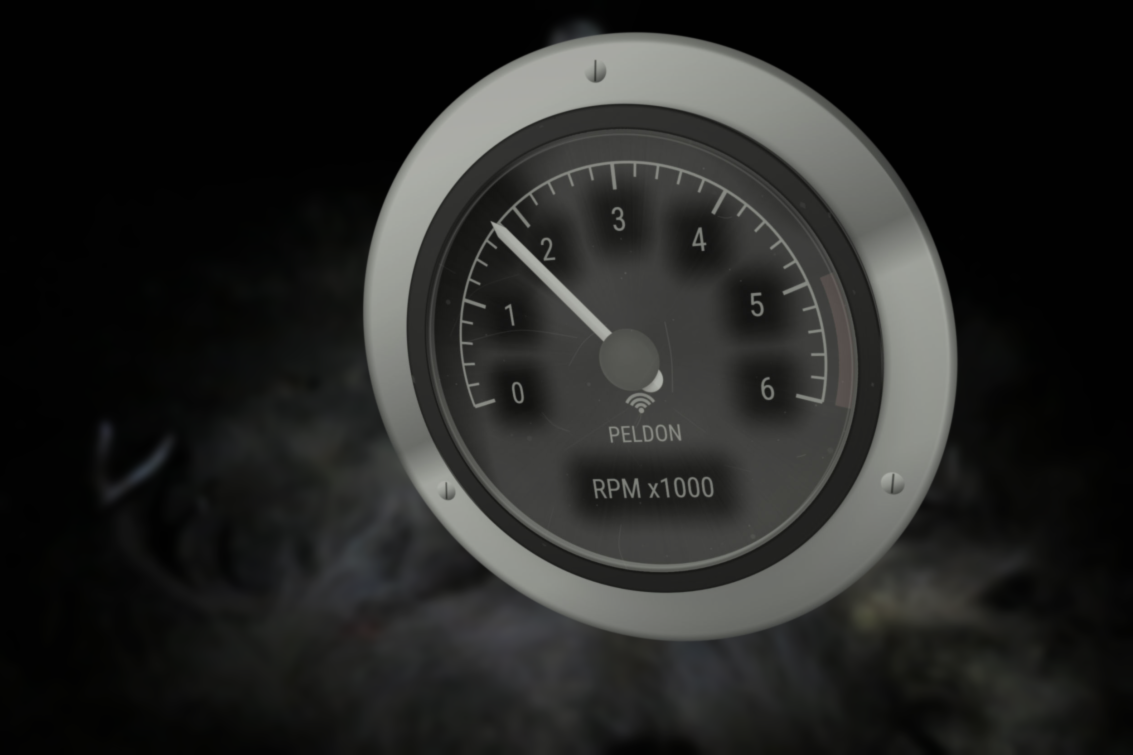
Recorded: 1800 rpm
